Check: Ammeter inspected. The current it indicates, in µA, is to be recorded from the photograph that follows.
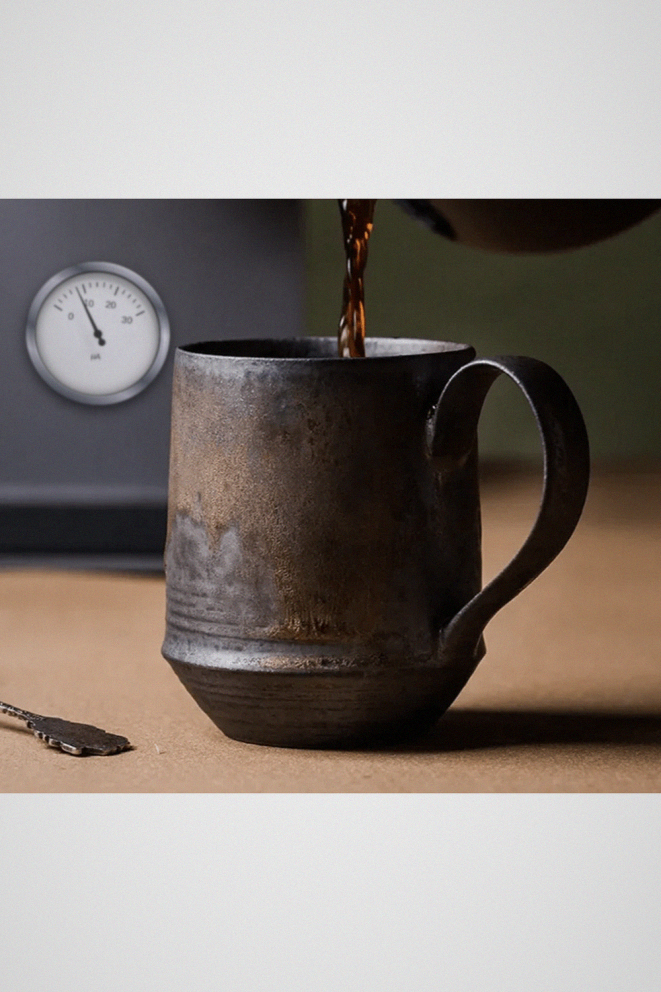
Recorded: 8 µA
